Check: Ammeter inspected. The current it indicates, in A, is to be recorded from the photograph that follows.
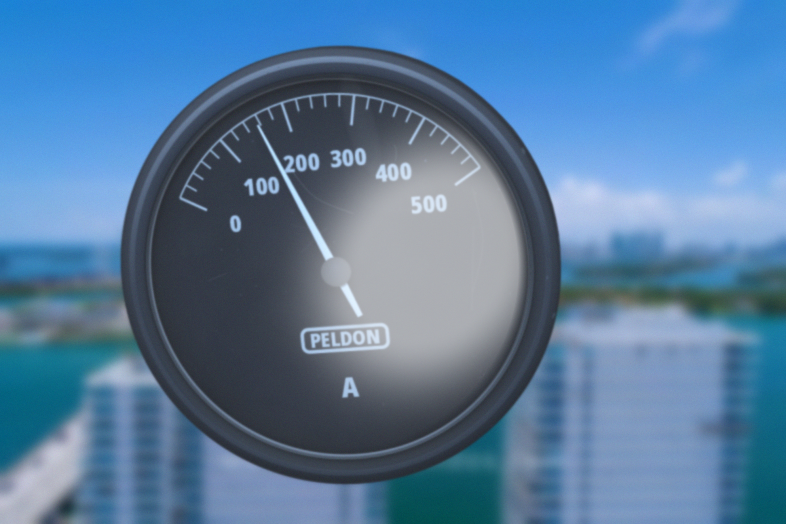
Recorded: 160 A
